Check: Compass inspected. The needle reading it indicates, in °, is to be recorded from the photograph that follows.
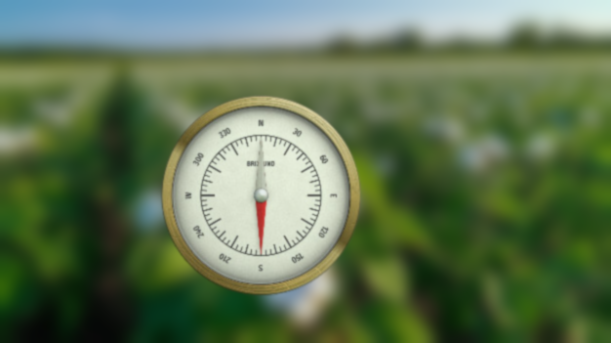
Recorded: 180 °
